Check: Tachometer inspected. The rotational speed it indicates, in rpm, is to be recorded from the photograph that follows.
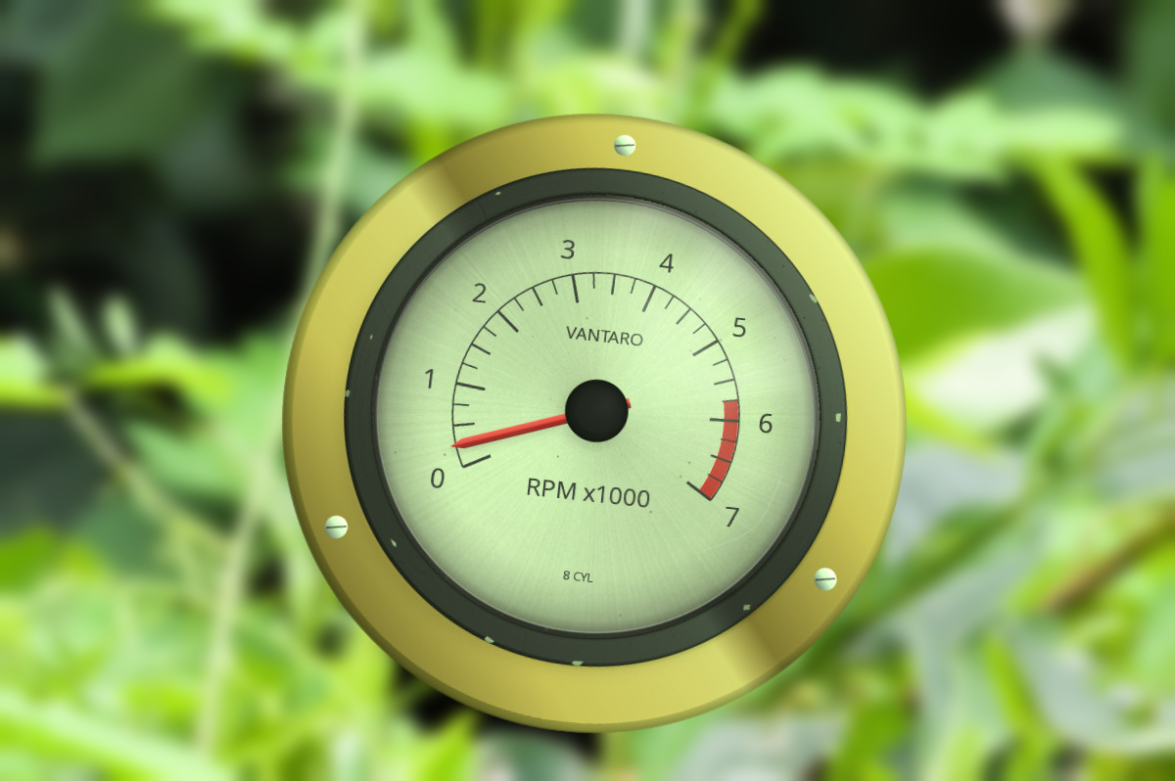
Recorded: 250 rpm
